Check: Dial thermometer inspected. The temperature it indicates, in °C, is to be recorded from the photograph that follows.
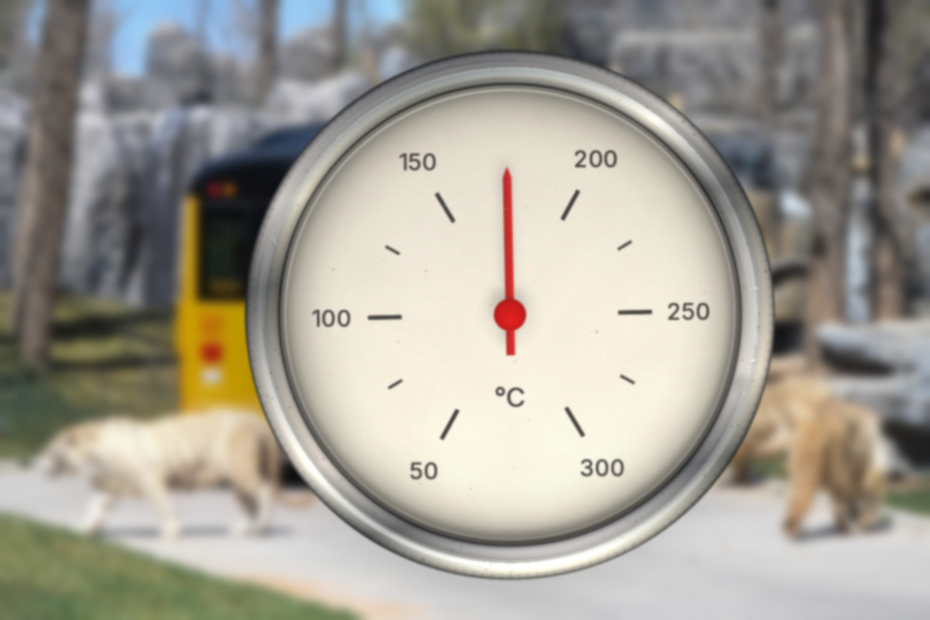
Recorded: 175 °C
